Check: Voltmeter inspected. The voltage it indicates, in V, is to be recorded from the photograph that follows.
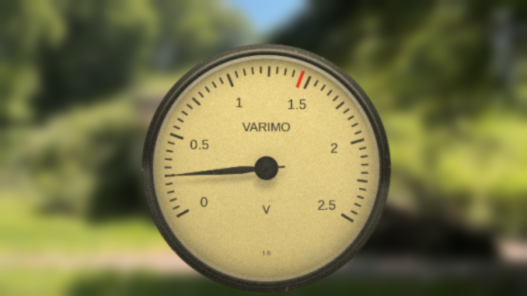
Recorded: 0.25 V
